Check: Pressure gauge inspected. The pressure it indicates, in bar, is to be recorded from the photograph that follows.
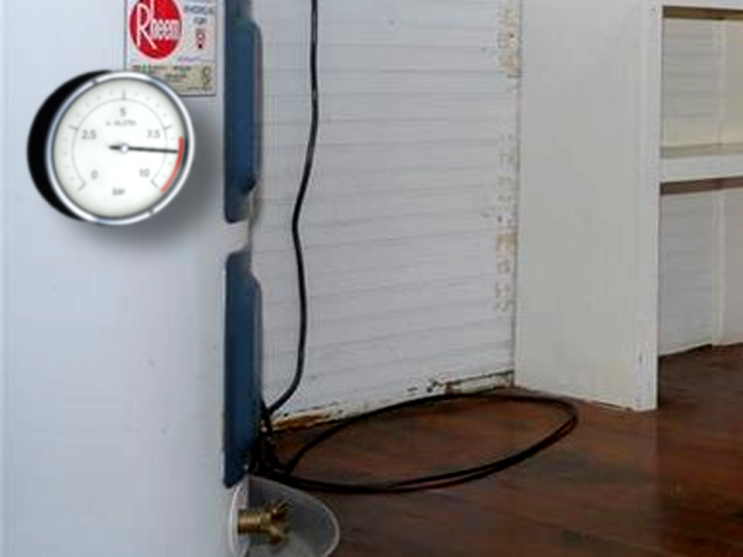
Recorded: 8.5 bar
